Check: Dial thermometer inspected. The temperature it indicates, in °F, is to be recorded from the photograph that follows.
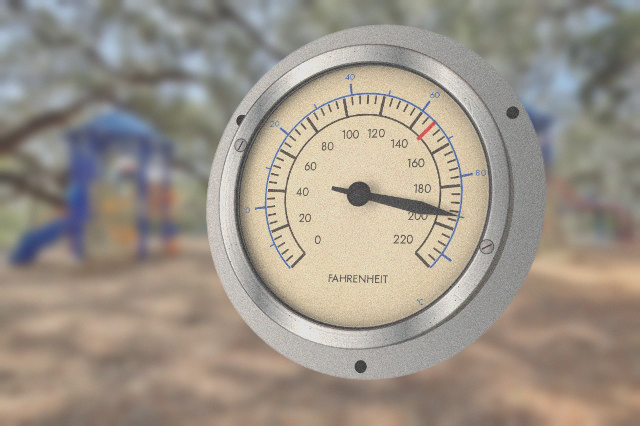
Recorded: 194 °F
